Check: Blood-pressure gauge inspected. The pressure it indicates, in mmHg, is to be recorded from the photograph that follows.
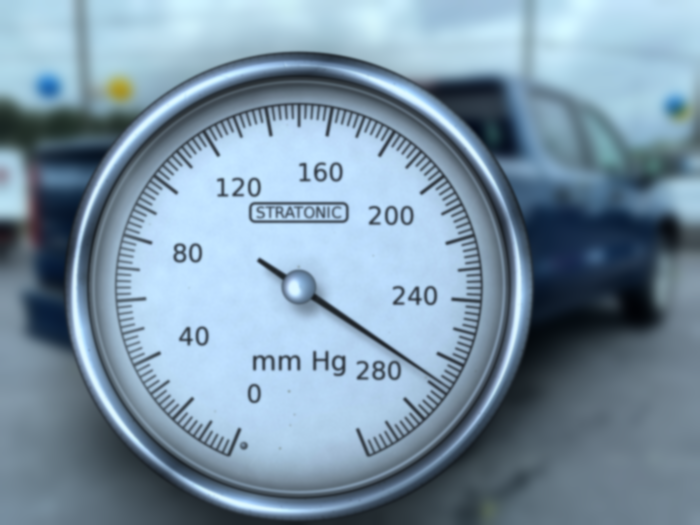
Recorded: 268 mmHg
